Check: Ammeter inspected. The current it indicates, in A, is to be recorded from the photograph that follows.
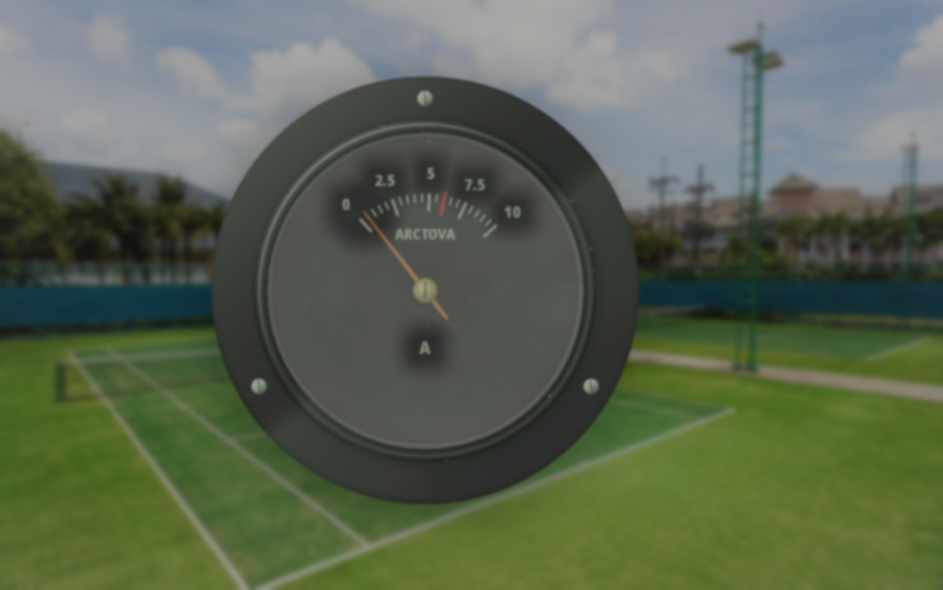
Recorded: 0.5 A
